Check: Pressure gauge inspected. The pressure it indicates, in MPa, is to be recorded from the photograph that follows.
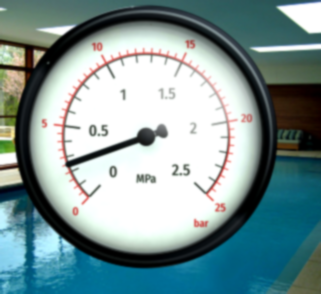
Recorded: 0.25 MPa
